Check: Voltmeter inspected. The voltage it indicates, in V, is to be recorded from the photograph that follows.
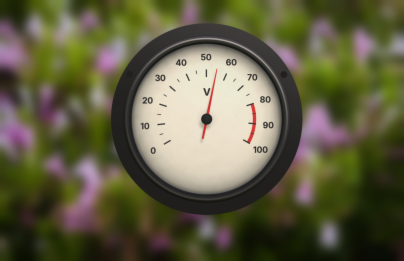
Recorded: 55 V
